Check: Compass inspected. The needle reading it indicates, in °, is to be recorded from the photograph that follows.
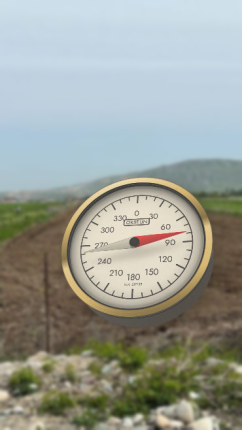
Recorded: 80 °
